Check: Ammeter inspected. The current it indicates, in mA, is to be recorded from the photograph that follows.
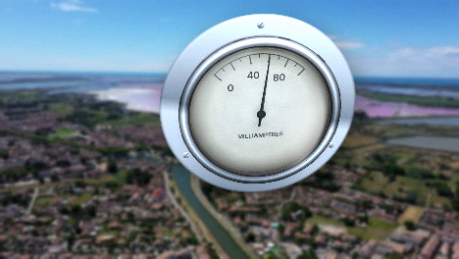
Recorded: 60 mA
